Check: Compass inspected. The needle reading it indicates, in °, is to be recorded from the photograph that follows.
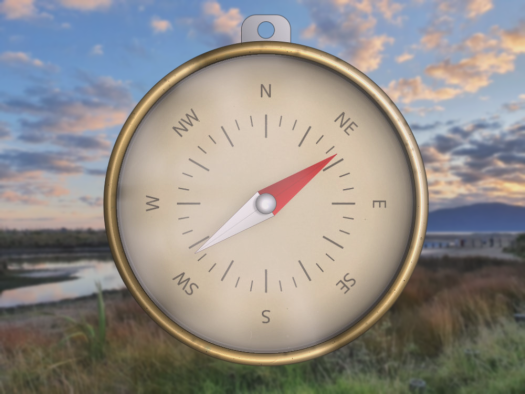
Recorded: 55 °
